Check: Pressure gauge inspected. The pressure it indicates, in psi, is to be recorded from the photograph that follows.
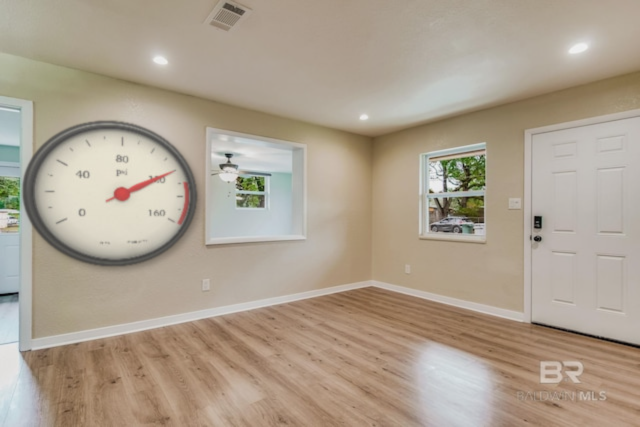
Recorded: 120 psi
